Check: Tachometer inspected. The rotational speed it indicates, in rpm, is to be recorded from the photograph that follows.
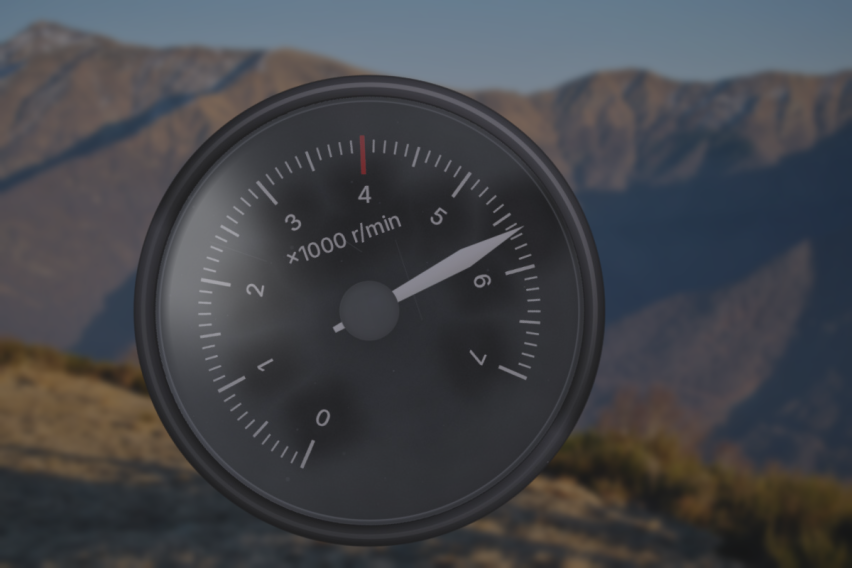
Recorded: 5650 rpm
